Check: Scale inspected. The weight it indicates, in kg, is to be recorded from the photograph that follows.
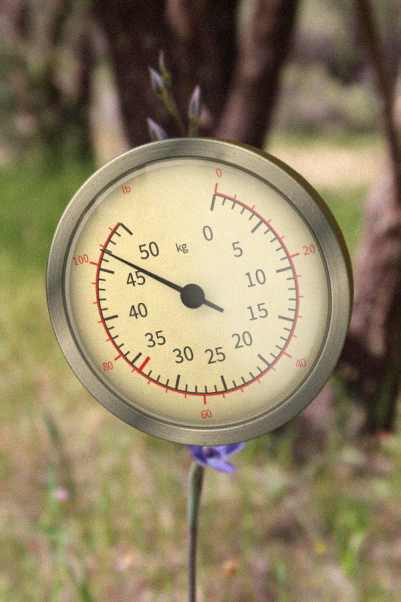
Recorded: 47 kg
